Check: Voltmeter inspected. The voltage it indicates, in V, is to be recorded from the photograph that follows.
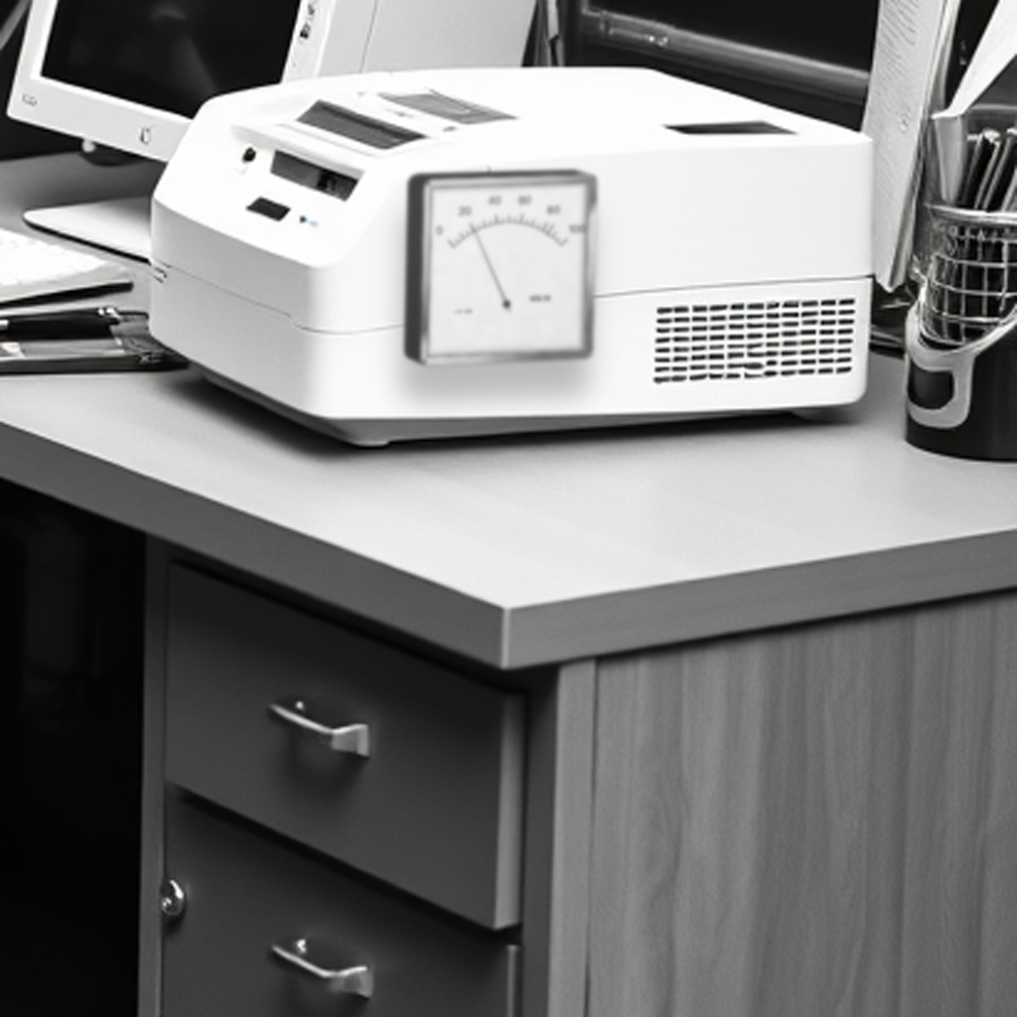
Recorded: 20 V
